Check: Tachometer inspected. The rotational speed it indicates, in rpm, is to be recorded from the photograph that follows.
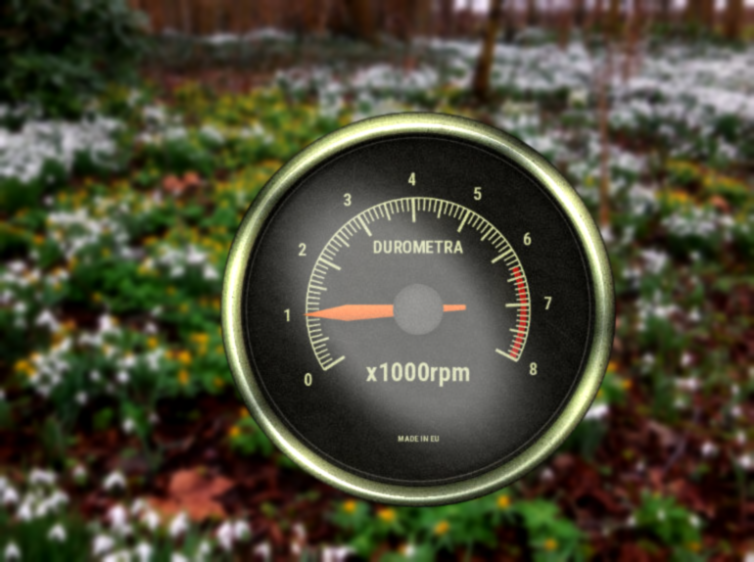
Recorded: 1000 rpm
